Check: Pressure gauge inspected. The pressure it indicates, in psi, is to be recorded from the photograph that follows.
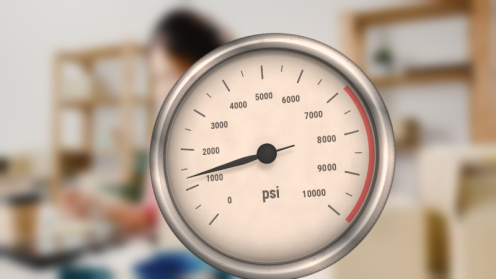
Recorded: 1250 psi
